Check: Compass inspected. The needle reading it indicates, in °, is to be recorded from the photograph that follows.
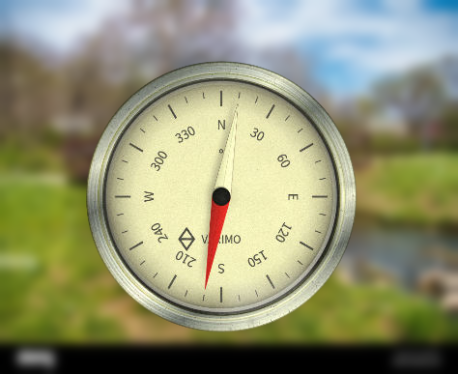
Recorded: 190 °
